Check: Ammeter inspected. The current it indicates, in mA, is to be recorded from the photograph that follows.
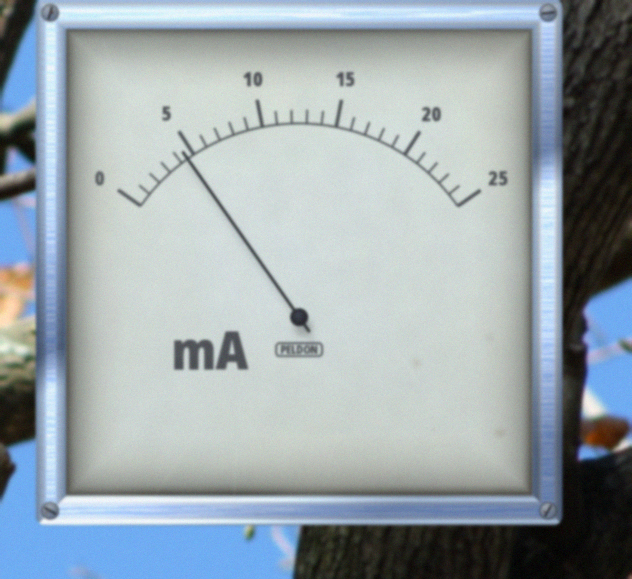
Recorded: 4.5 mA
